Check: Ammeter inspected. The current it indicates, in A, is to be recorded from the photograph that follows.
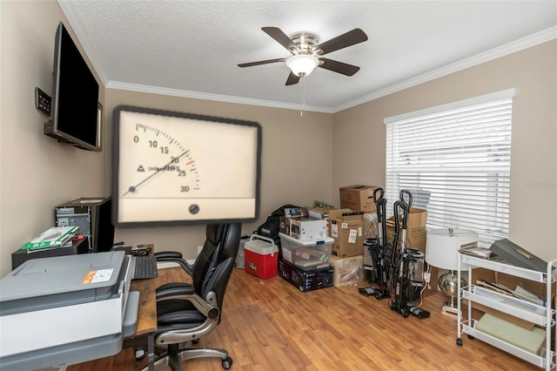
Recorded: 20 A
